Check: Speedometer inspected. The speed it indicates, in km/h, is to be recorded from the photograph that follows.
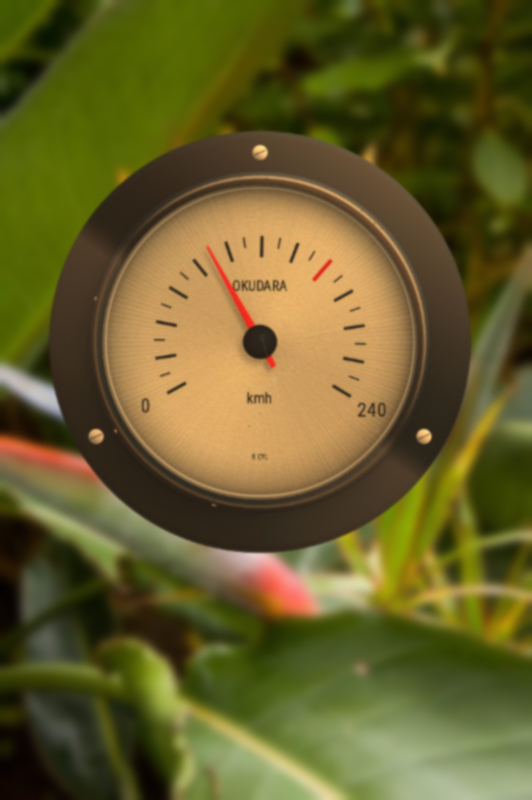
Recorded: 90 km/h
